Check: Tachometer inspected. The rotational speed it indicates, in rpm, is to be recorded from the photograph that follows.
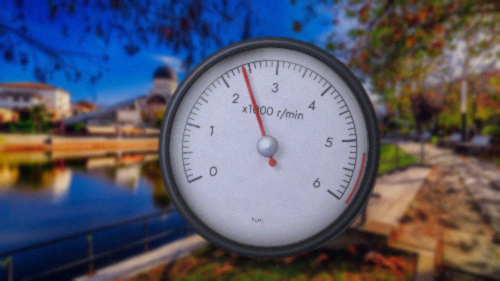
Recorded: 2400 rpm
